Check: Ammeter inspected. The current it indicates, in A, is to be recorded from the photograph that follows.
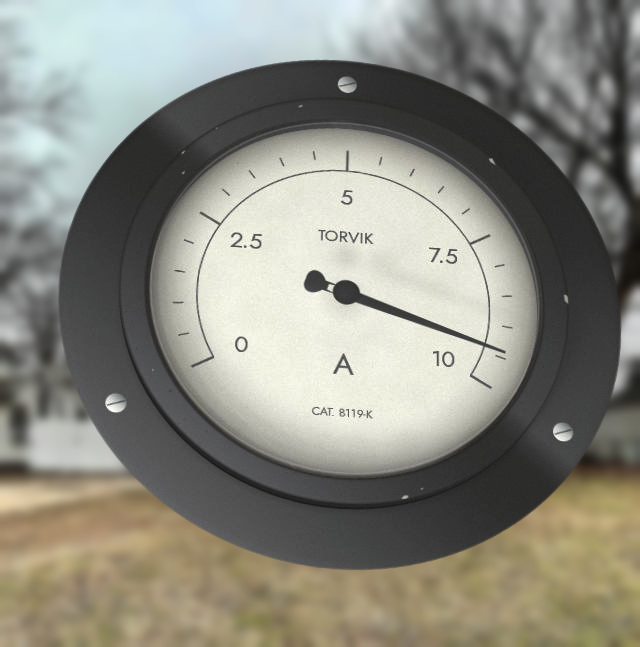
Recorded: 9.5 A
